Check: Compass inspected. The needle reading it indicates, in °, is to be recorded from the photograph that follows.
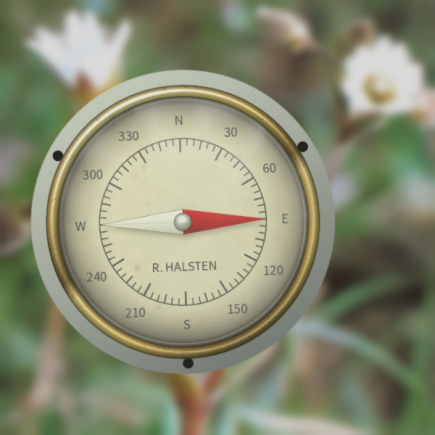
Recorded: 90 °
